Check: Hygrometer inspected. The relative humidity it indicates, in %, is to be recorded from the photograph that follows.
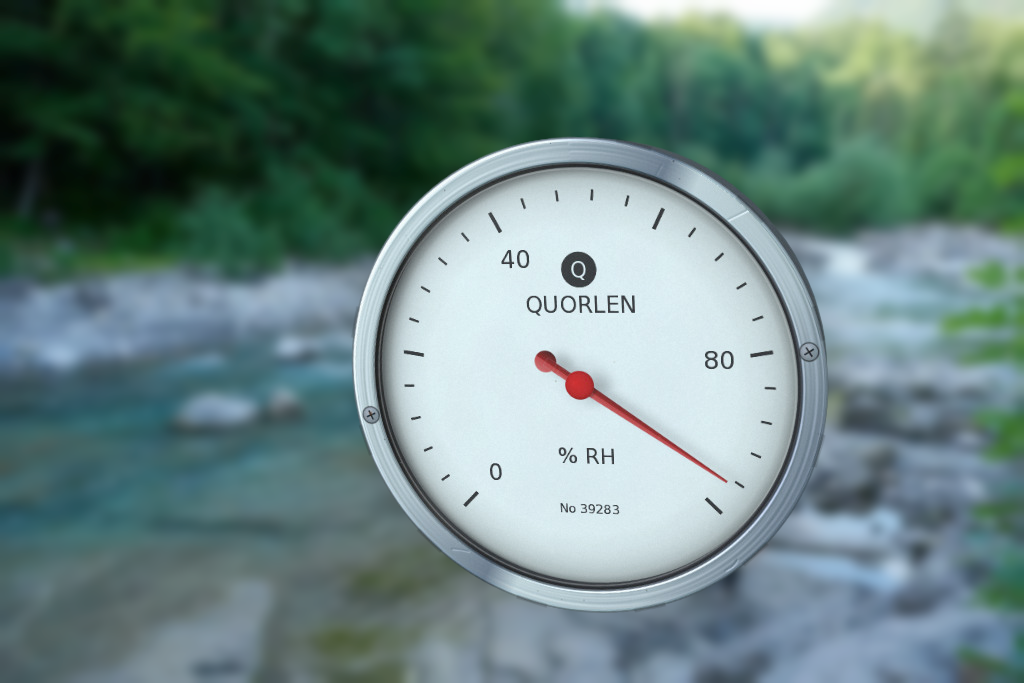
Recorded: 96 %
